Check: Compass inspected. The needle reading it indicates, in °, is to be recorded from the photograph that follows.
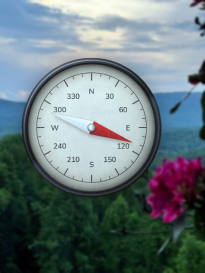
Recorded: 110 °
